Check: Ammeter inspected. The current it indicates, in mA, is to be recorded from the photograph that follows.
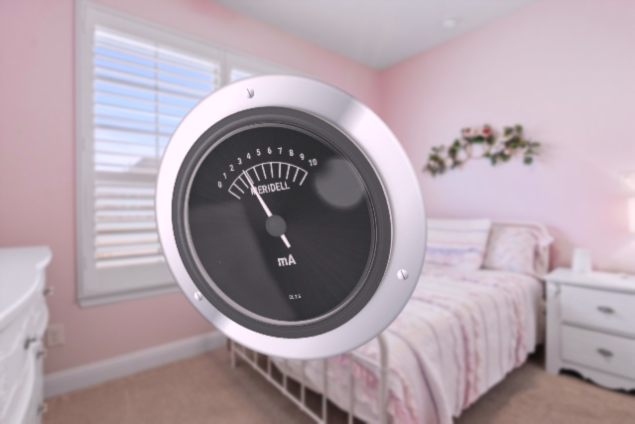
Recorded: 3 mA
